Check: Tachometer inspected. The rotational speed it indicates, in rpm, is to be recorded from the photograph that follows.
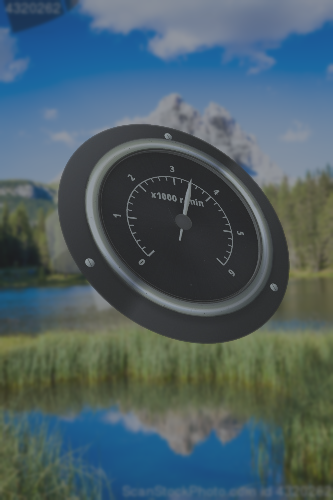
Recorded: 3400 rpm
